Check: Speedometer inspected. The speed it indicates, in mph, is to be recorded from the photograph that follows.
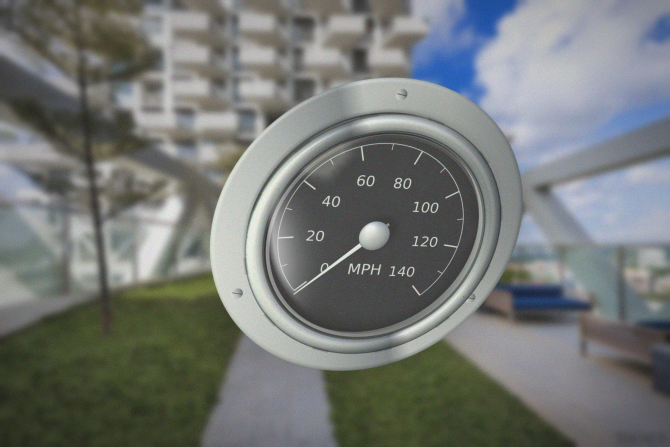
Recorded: 0 mph
